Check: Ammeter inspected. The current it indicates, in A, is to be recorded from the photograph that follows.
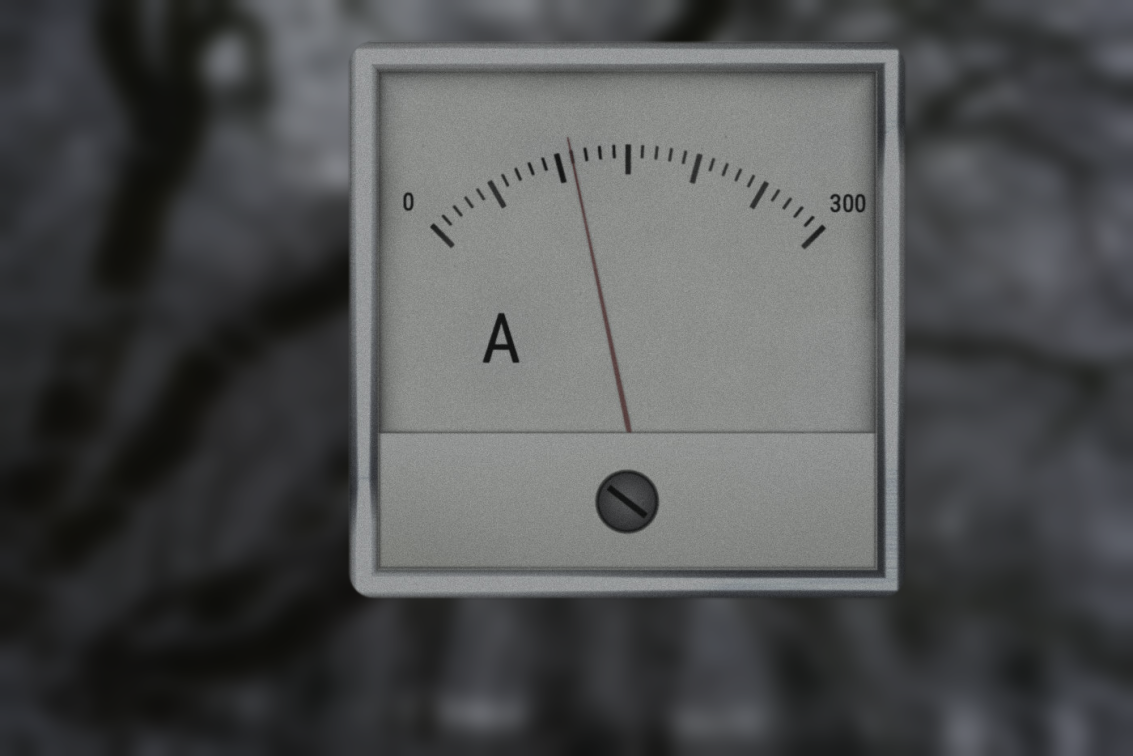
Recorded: 110 A
